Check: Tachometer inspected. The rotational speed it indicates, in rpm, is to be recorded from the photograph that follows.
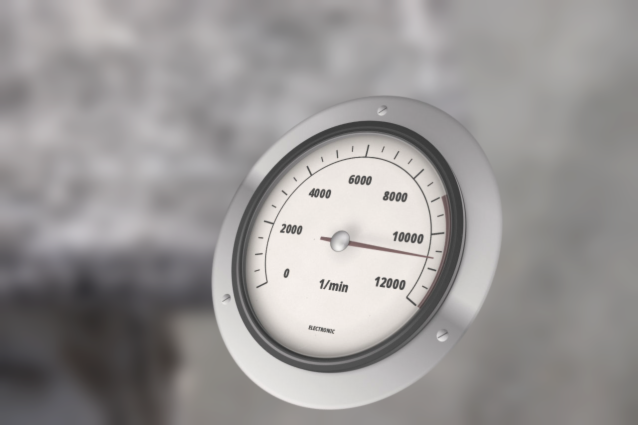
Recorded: 10750 rpm
